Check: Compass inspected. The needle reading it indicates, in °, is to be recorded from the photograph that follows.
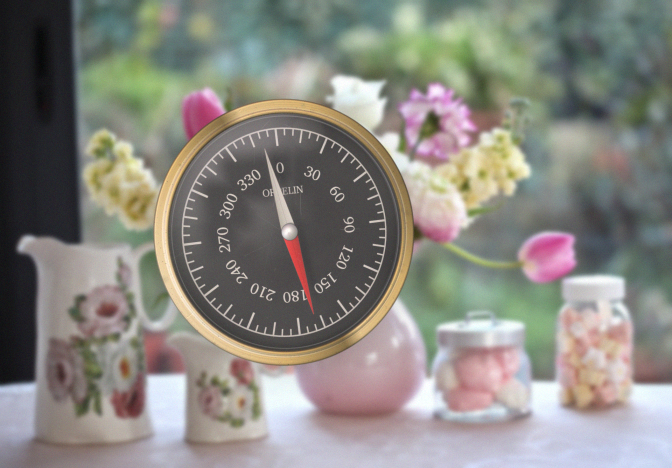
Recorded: 170 °
